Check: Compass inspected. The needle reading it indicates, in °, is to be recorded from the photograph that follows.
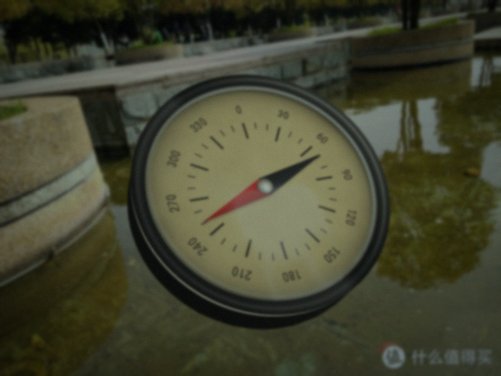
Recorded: 250 °
